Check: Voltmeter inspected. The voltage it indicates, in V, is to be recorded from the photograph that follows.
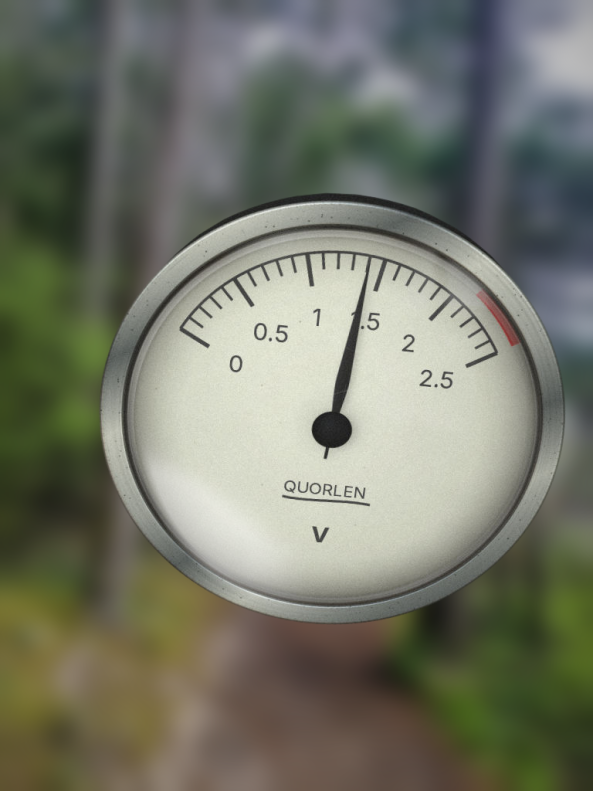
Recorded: 1.4 V
